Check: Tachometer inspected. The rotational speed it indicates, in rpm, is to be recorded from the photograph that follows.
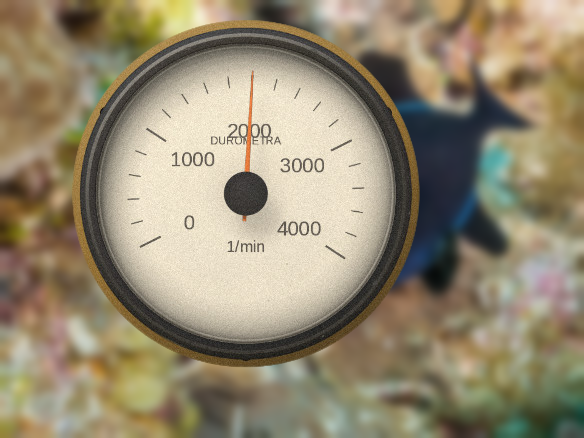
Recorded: 2000 rpm
